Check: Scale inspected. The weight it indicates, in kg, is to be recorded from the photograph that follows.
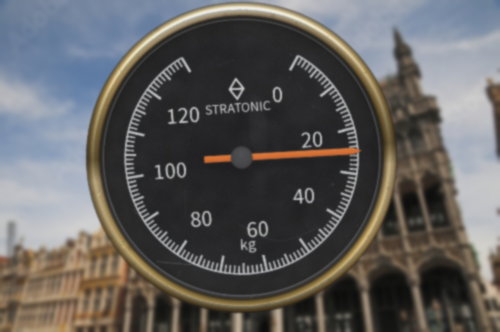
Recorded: 25 kg
